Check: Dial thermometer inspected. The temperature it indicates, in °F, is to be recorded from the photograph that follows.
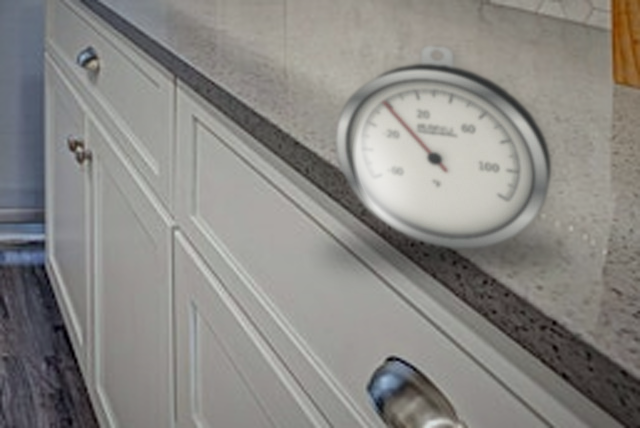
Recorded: 0 °F
